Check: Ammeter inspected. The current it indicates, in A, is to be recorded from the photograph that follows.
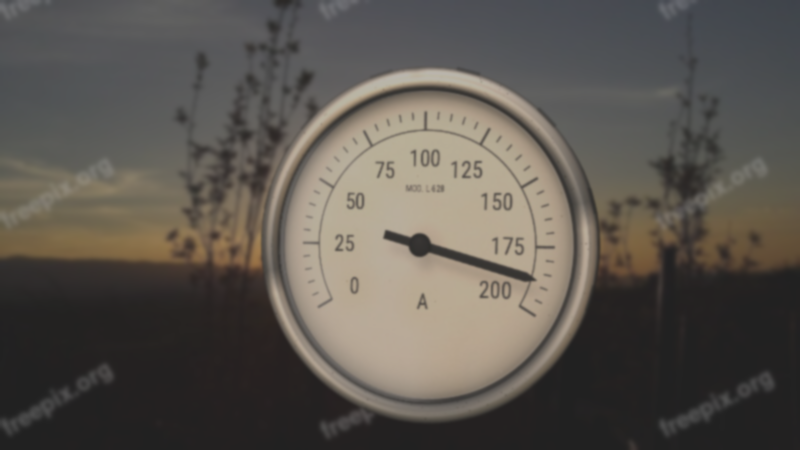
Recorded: 187.5 A
